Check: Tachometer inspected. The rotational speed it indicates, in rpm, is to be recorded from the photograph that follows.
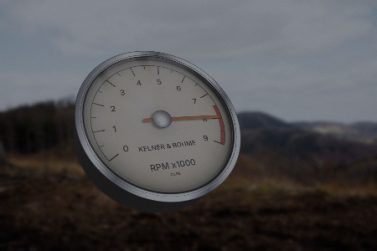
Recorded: 8000 rpm
